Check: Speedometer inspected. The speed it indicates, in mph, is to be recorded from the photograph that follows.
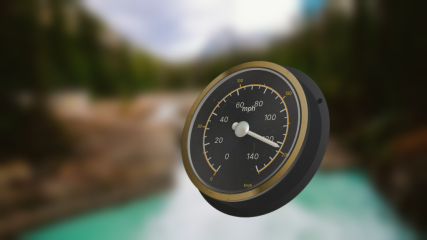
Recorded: 122.5 mph
